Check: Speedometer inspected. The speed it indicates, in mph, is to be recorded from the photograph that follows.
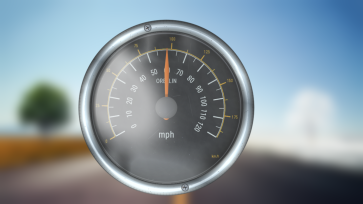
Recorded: 60 mph
